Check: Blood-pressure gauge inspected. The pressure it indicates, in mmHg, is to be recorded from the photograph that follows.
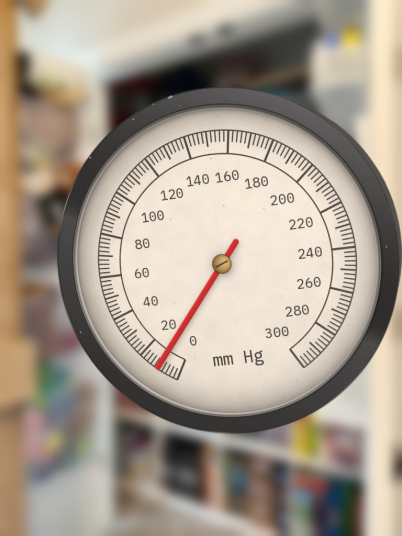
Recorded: 10 mmHg
